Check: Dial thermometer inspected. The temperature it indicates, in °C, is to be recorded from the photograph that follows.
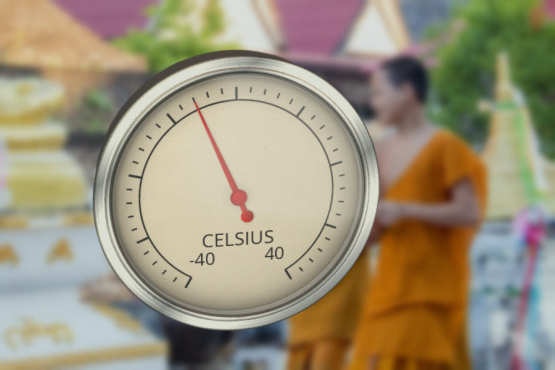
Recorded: -6 °C
